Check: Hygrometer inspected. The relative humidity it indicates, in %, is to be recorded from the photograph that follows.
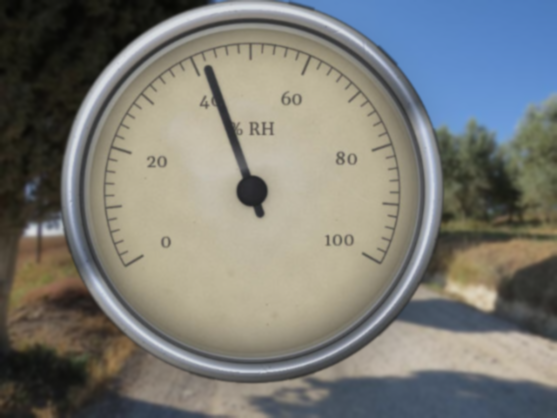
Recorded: 42 %
